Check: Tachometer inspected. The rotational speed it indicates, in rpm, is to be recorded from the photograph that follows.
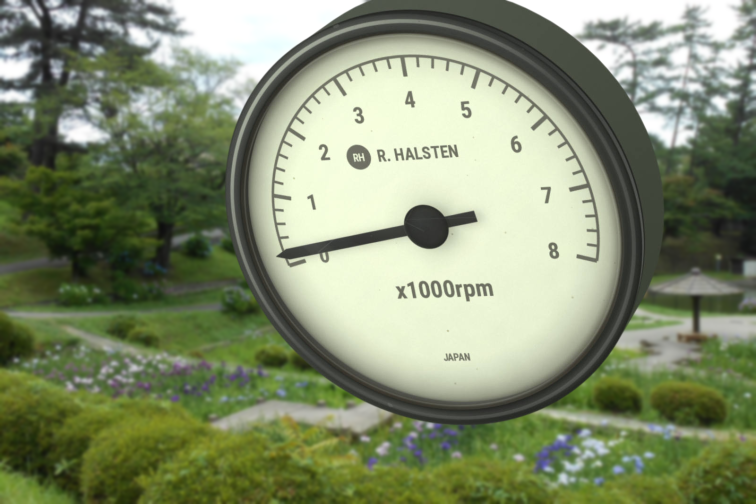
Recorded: 200 rpm
